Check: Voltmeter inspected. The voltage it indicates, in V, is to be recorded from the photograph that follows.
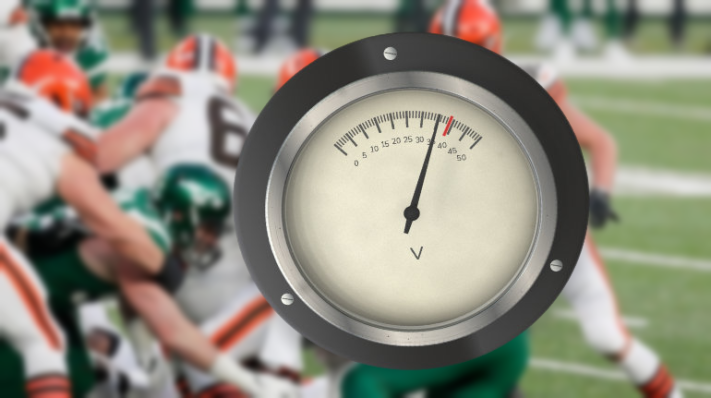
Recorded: 35 V
